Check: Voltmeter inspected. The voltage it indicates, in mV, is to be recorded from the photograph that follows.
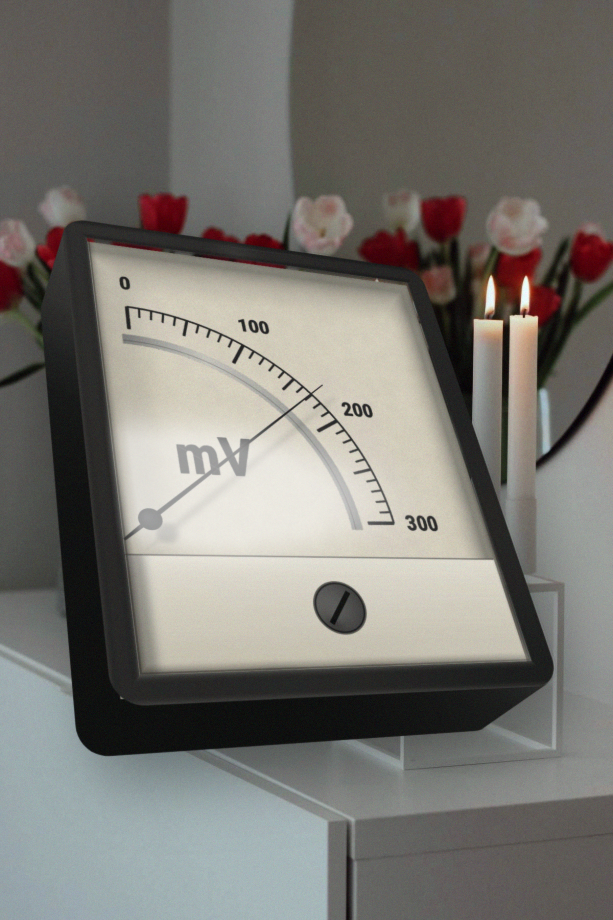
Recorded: 170 mV
